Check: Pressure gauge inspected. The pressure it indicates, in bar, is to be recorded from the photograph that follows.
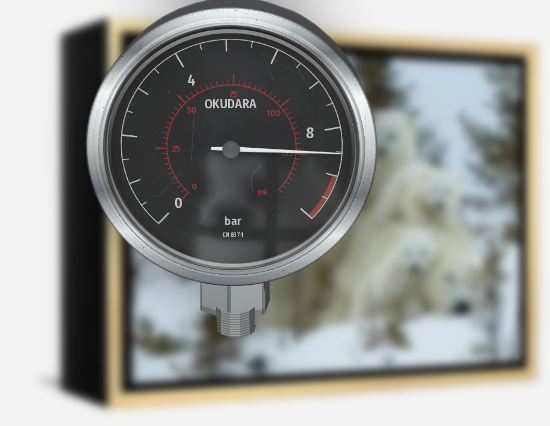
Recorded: 8.5 bar
